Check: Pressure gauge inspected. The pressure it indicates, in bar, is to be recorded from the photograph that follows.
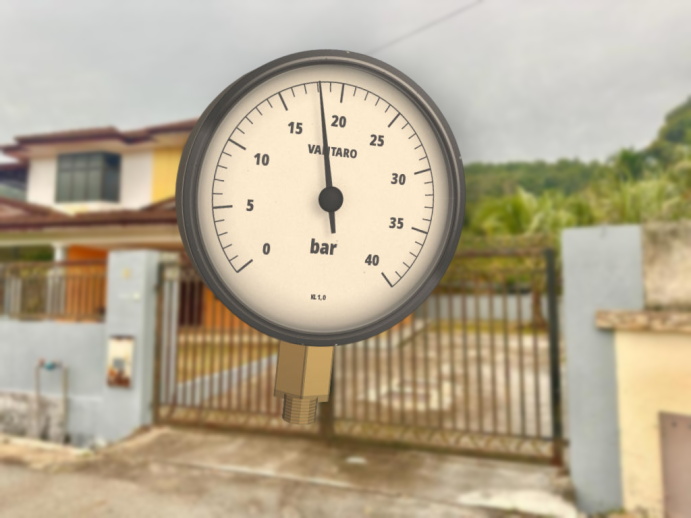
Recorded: 18 bar
